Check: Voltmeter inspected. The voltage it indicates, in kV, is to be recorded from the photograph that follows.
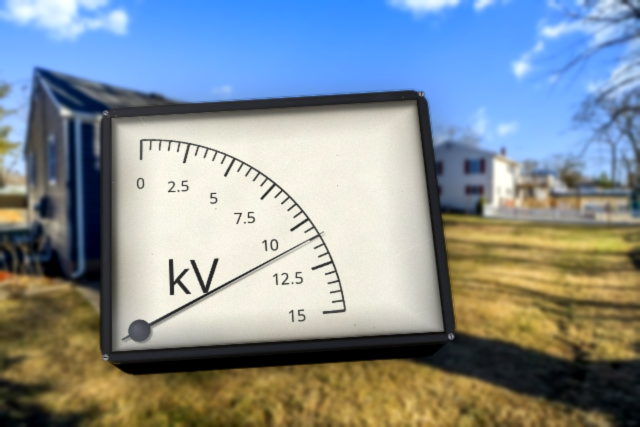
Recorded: 11 kV
